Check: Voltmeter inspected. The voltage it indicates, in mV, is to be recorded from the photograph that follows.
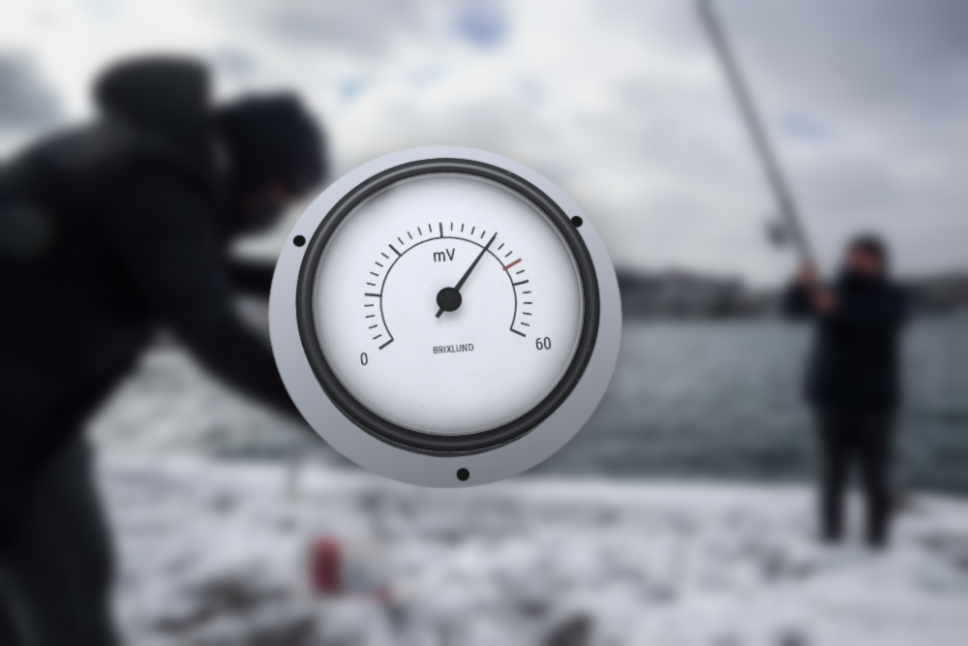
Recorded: 40 mV
